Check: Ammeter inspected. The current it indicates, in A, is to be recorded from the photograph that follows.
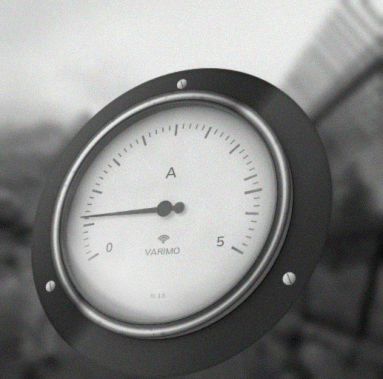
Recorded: 0.6 A
